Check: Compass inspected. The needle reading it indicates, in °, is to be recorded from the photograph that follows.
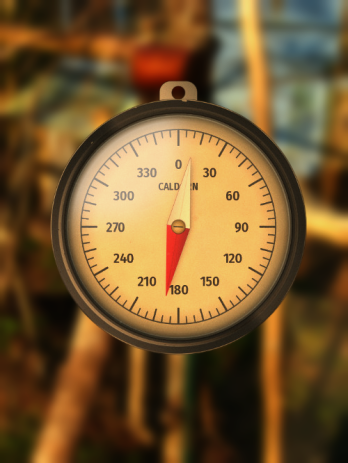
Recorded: 190 °
